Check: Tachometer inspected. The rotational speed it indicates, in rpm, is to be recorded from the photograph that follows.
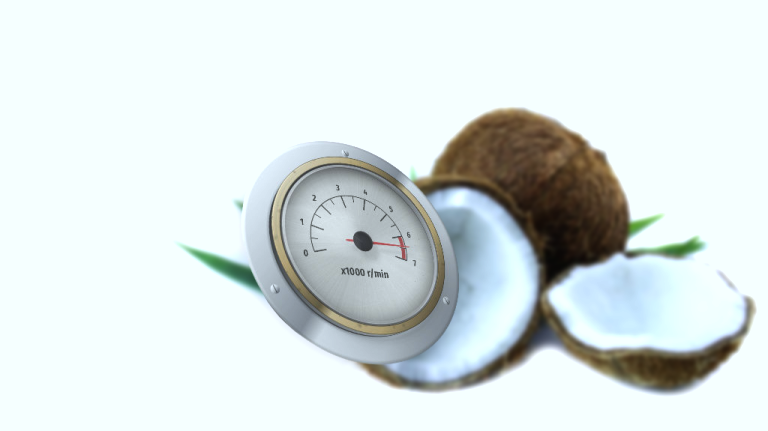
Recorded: 6500 rpm
